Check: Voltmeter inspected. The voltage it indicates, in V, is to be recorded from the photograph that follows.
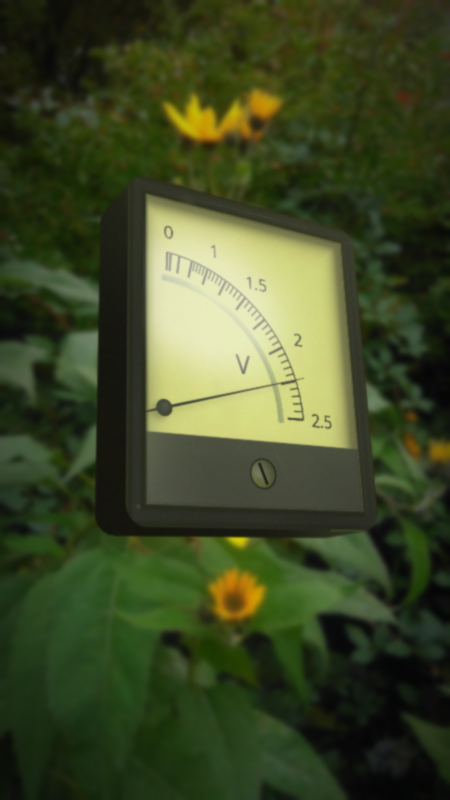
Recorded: 2.25 V
